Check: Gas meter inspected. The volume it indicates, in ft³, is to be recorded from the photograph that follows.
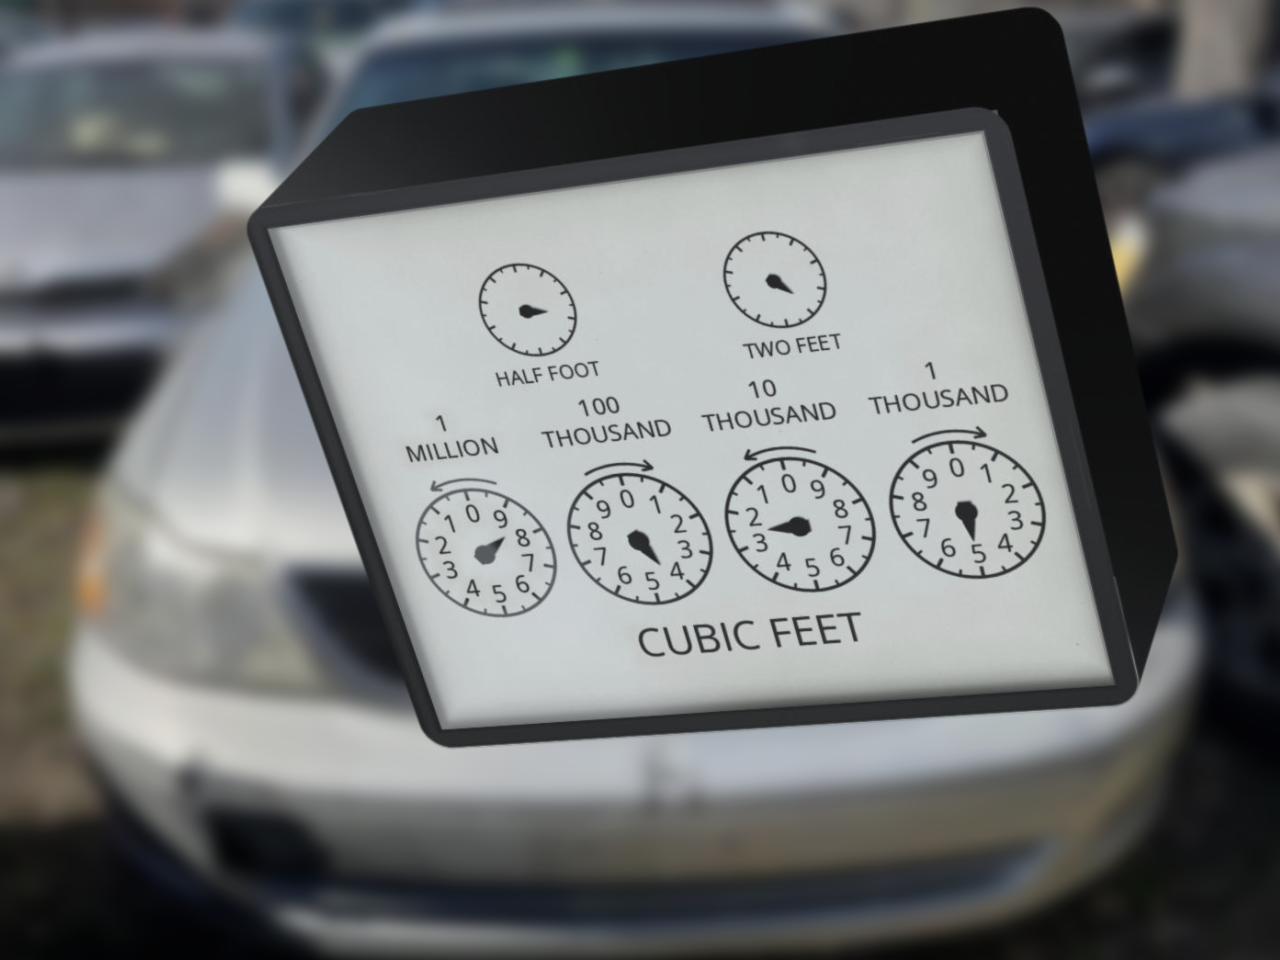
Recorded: 842500 ft³
